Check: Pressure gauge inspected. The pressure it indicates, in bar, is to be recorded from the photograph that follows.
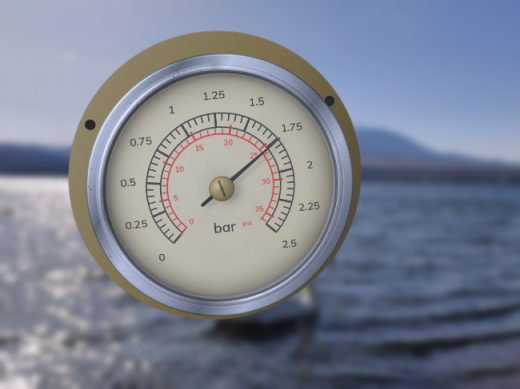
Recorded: 1.75 bar
